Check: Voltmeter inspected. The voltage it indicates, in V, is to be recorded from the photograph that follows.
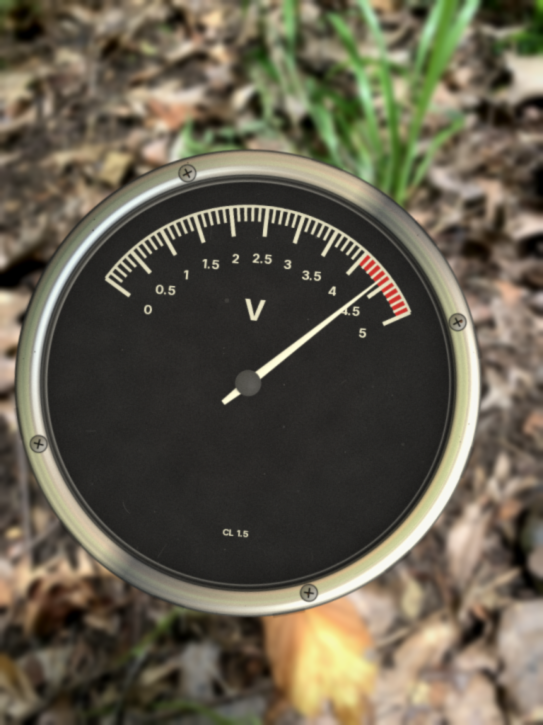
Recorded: 4.4 V
